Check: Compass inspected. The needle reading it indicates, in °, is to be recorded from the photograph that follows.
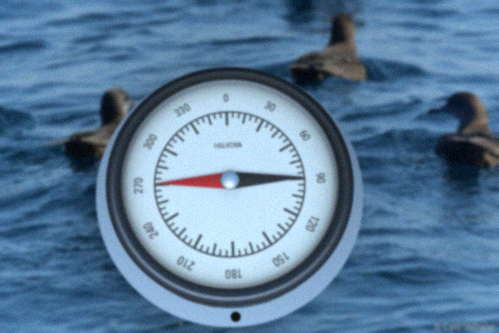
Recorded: 270 °
